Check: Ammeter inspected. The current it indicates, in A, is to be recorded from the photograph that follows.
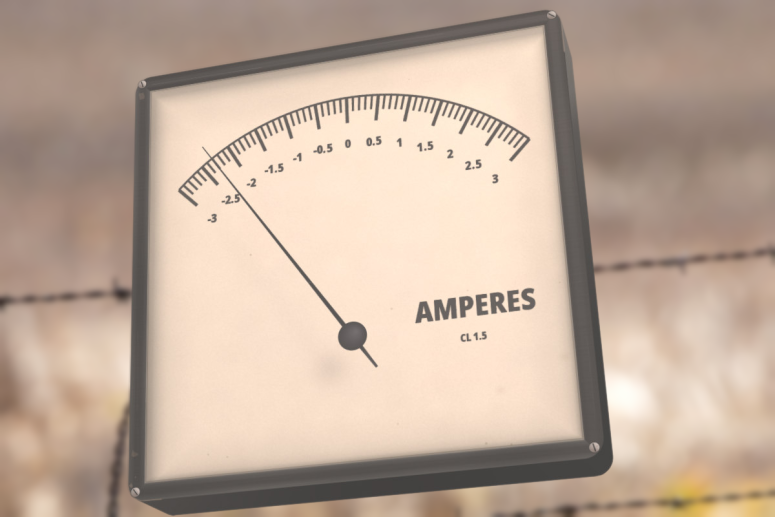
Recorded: -2.3 A
